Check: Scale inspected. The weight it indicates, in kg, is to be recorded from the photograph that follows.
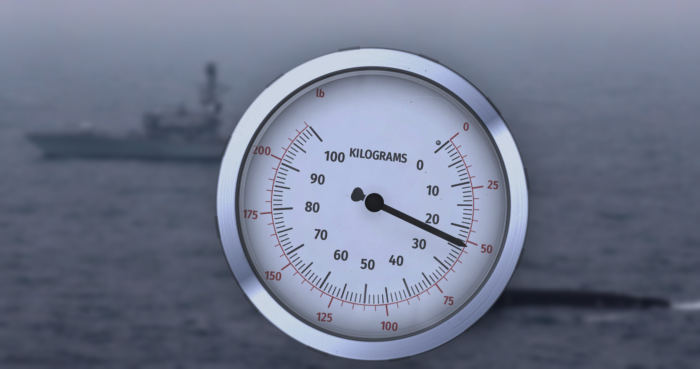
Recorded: 24 kg
